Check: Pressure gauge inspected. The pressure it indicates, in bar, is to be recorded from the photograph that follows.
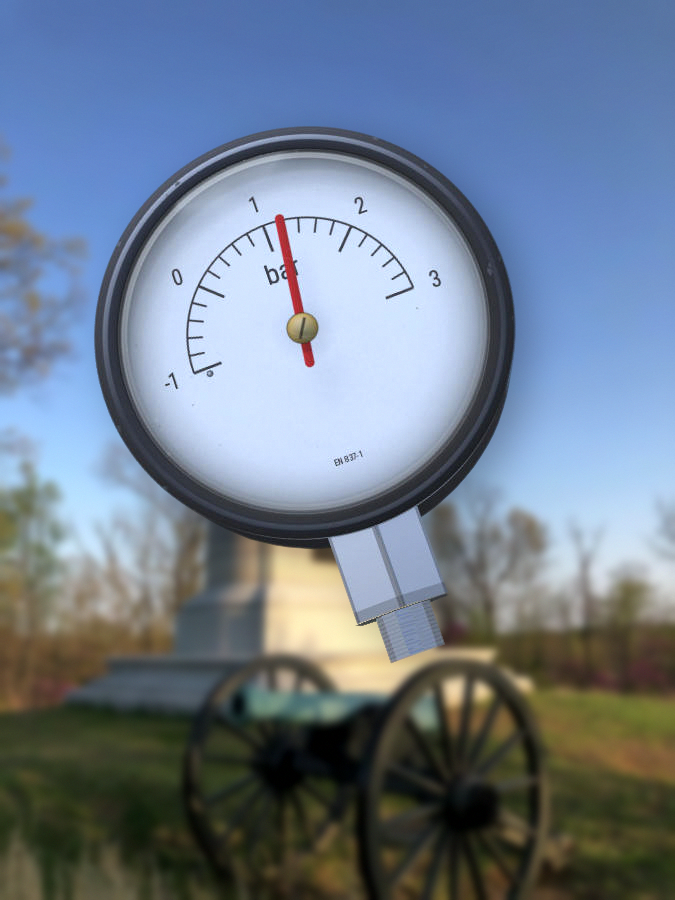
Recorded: 1.2 bar
